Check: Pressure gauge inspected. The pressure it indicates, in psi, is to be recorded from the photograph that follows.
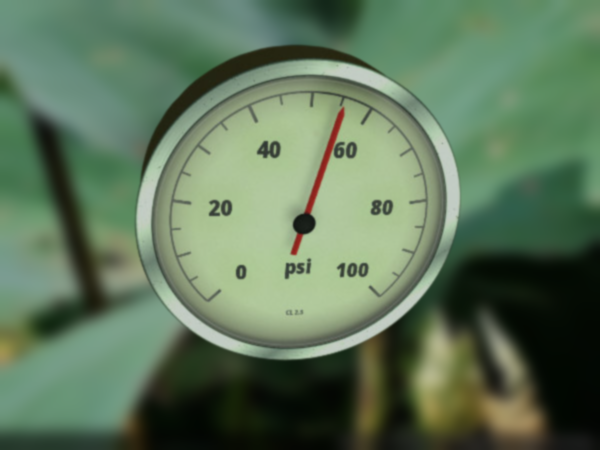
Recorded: 55 psi
